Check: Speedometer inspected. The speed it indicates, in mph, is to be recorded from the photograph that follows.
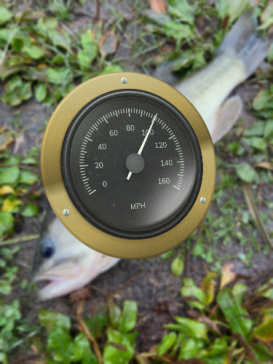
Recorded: 100 mph
